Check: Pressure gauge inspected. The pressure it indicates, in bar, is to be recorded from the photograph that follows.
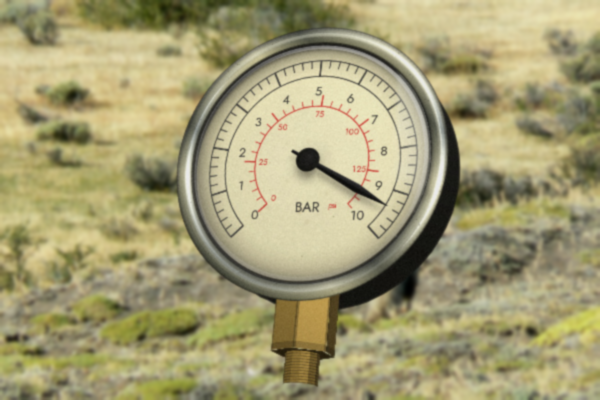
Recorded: 9.4 bar
